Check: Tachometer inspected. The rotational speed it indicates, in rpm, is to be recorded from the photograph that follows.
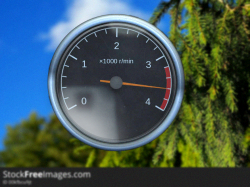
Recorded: 3600 rpm
